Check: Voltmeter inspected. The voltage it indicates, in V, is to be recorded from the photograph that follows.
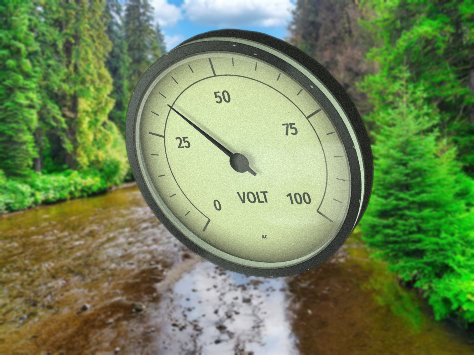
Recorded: 35 V
